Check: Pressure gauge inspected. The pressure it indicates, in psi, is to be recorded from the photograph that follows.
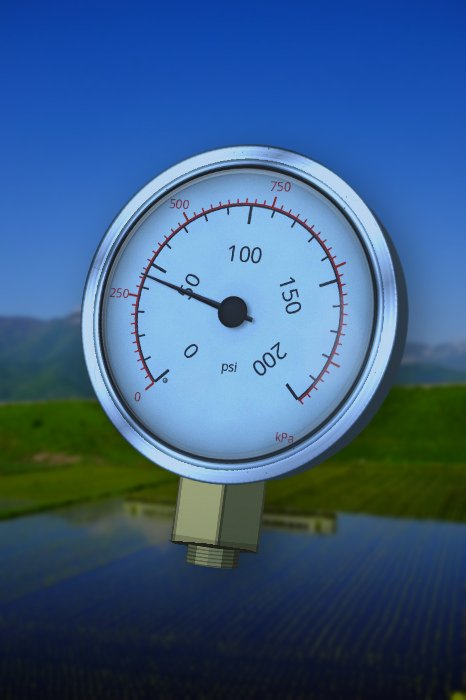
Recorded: 45 psi
